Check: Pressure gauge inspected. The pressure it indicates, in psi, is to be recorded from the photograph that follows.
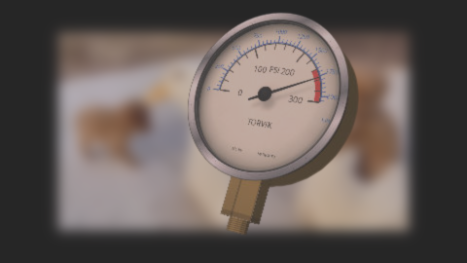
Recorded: 260 psi
